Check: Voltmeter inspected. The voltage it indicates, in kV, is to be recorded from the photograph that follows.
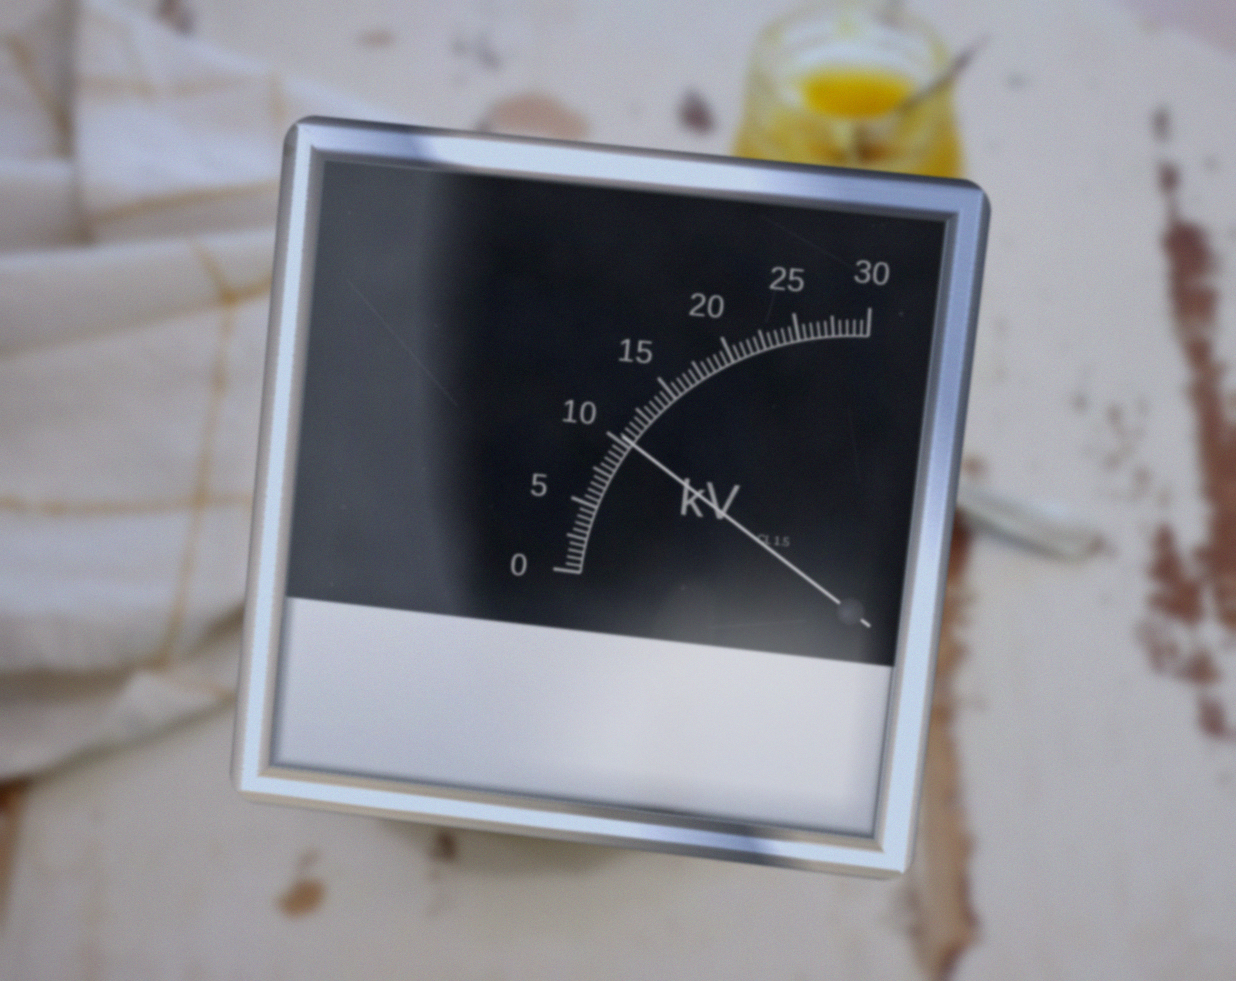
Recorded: 10.5 kV
